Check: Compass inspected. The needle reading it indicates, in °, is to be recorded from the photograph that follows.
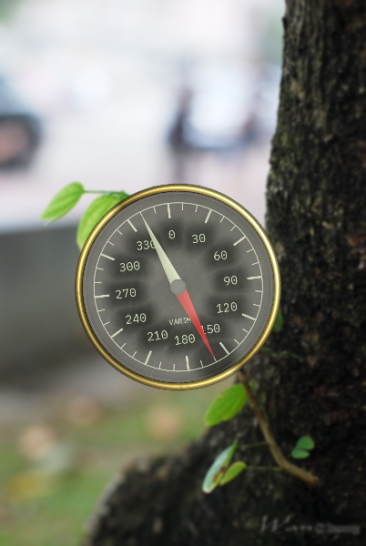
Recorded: 160 °
